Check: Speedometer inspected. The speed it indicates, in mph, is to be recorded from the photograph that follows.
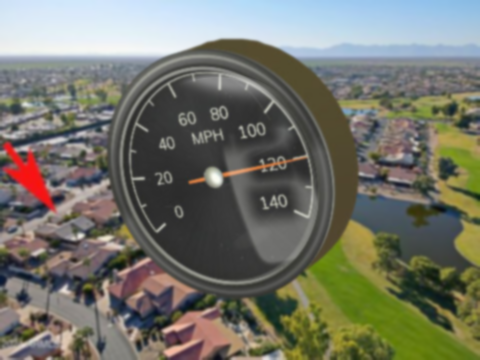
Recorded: 120 mph
